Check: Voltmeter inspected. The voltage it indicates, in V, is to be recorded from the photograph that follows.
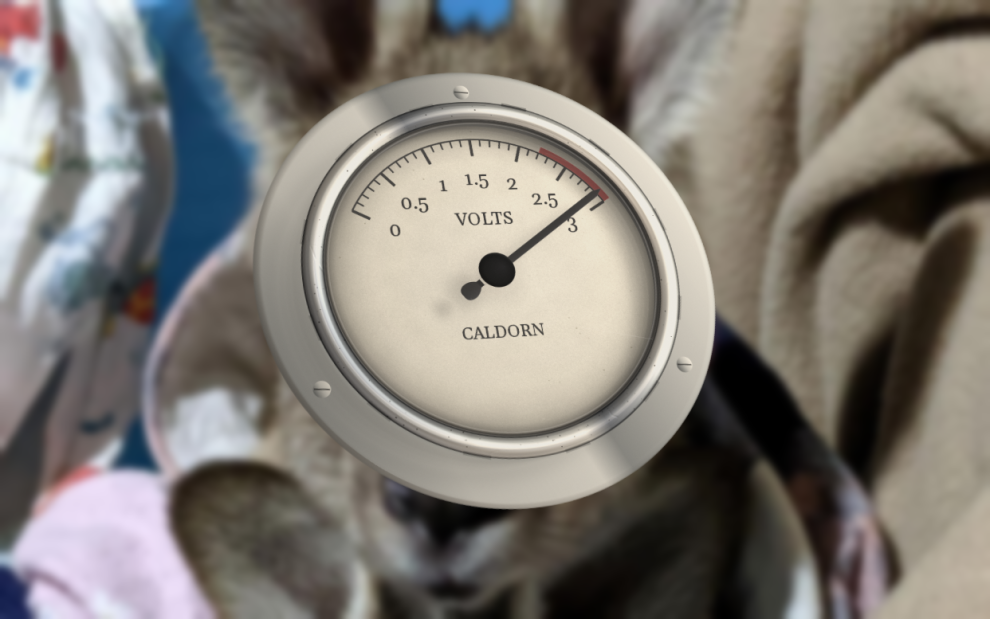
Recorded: 2.9 V
